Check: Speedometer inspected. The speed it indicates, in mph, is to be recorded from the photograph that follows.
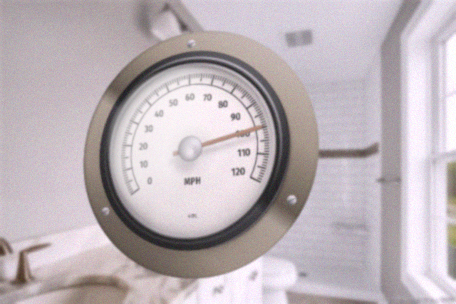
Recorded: 100 mph
